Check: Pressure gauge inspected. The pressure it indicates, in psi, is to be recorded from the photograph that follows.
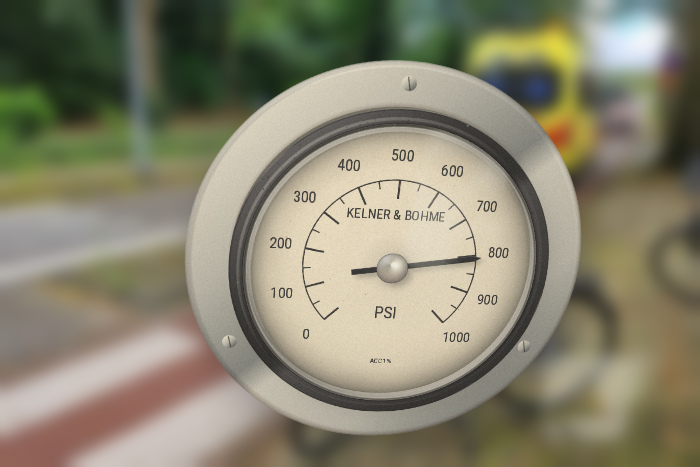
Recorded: 800 psi
